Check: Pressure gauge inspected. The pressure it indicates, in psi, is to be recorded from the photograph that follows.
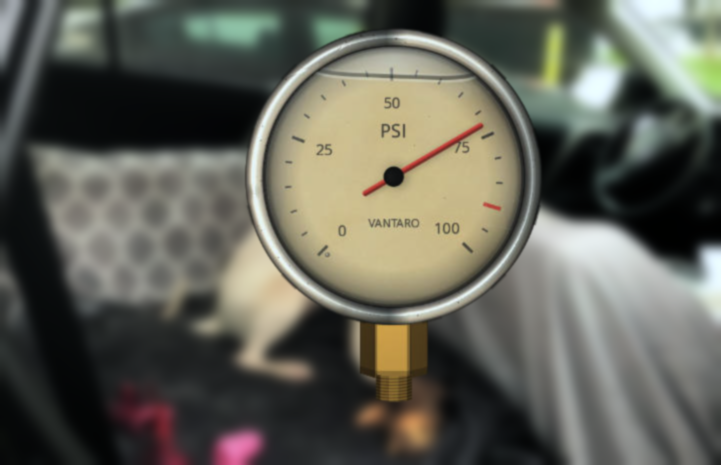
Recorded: 72.5 psi
